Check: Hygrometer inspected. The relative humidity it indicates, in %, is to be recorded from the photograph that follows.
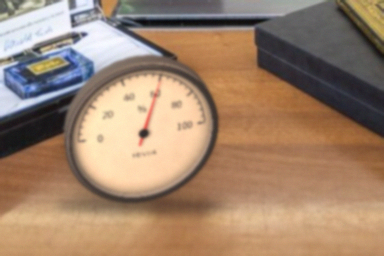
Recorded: 60 %
